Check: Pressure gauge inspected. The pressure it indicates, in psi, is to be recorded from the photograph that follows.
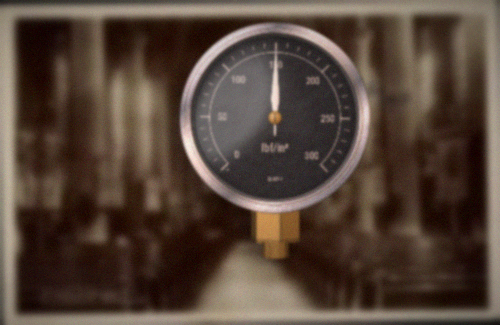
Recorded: 150 psi
